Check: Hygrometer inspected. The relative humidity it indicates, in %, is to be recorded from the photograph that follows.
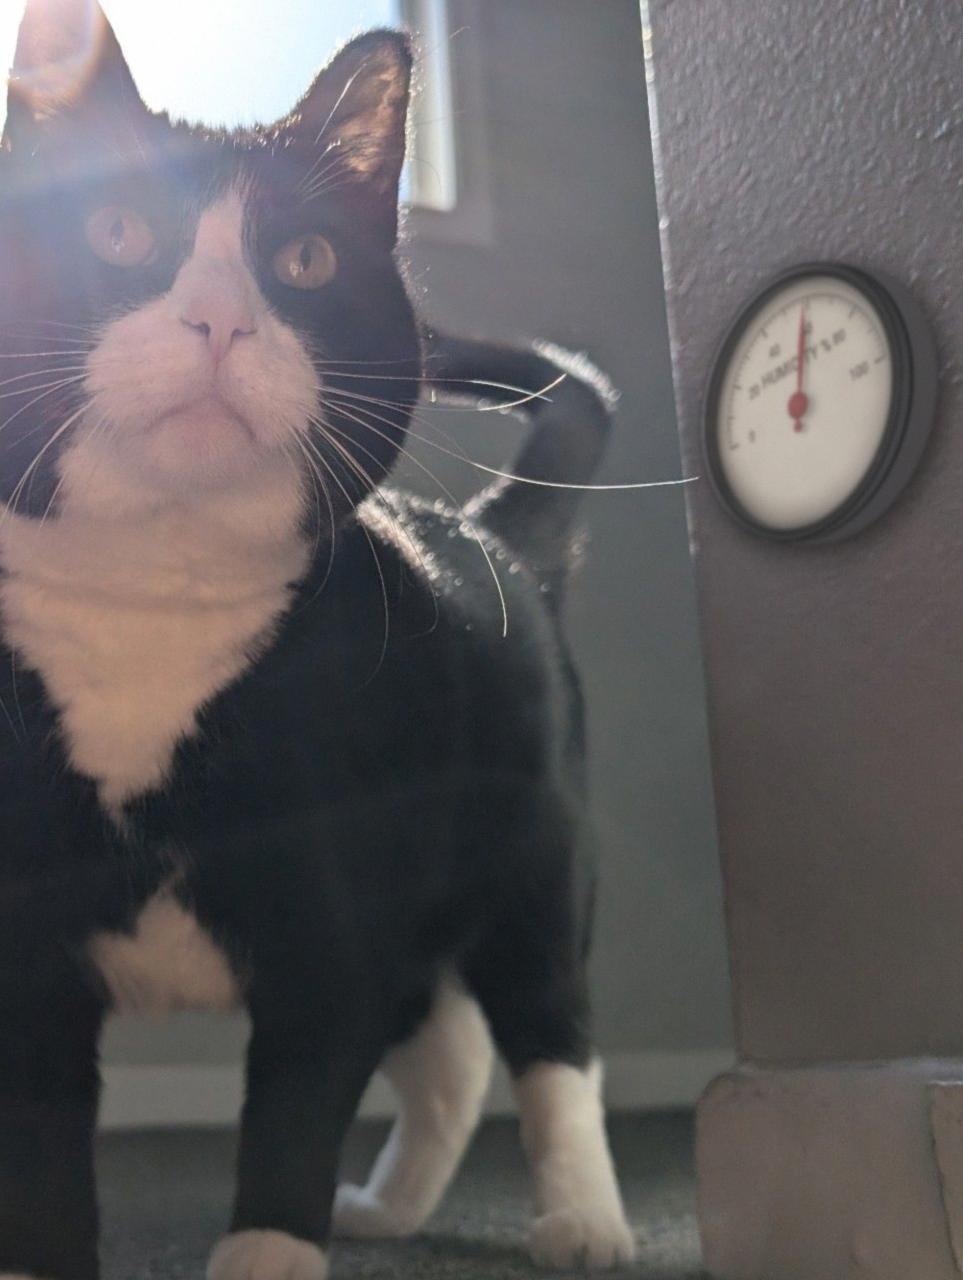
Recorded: 60 %
